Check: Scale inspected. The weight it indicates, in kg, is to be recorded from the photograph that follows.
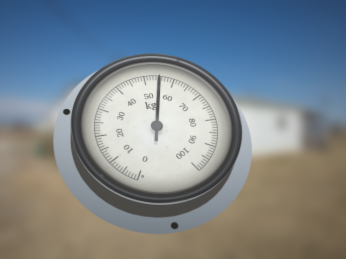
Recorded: 55 kg
